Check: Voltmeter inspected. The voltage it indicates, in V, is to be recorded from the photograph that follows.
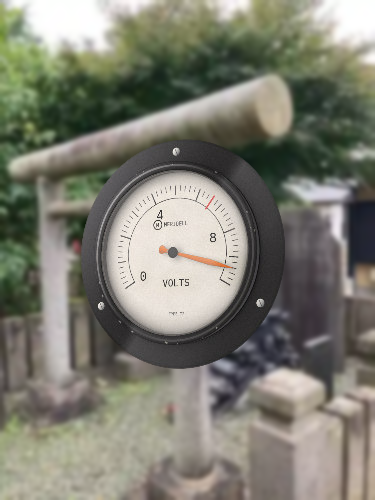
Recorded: 9.4 V
